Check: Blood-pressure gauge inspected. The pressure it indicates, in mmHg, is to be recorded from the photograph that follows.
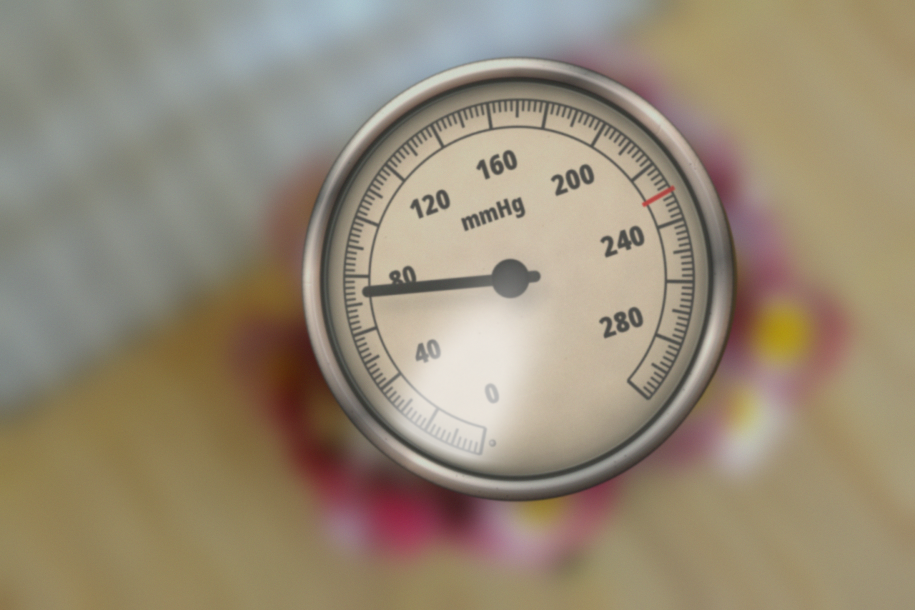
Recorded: 74 mmHg
